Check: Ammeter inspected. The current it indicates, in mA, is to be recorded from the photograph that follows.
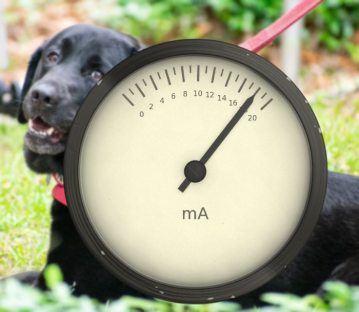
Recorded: 18 mA
